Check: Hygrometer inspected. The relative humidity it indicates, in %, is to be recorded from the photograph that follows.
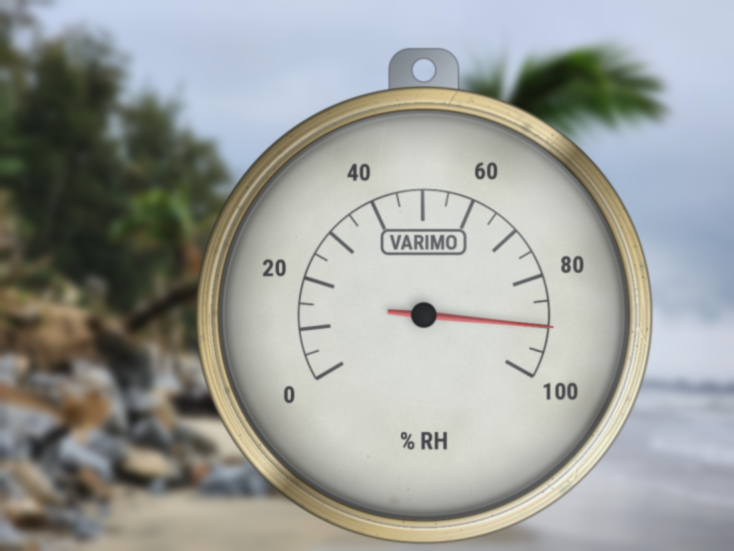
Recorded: 90 %
